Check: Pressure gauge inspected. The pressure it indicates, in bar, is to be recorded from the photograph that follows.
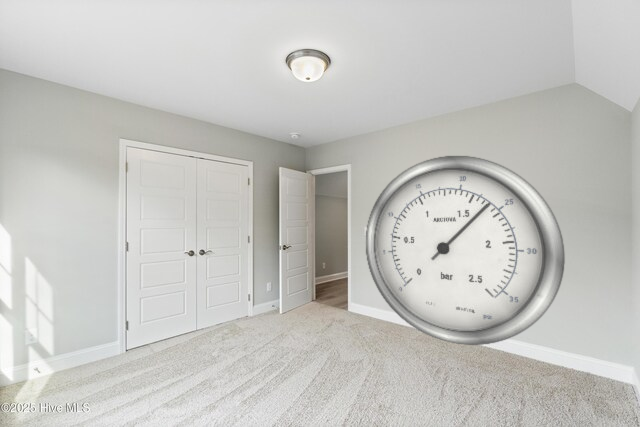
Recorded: 1.65 bar
